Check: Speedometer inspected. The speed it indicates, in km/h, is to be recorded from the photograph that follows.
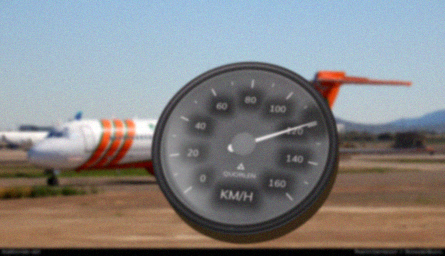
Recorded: 120 km/h
